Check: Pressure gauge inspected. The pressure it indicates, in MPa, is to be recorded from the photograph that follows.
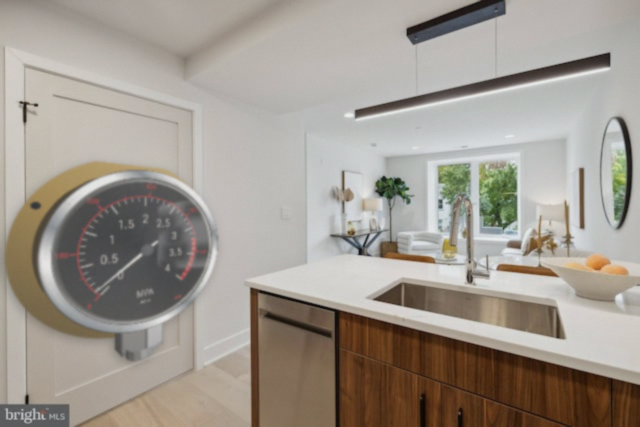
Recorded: 0.1 MPa
